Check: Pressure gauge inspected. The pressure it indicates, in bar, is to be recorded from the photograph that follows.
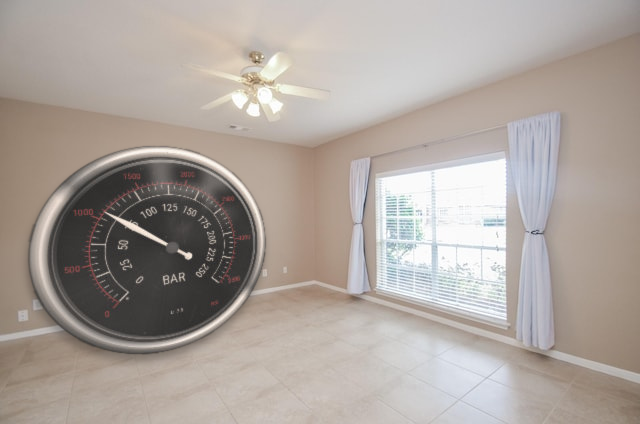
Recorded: 75 bar
